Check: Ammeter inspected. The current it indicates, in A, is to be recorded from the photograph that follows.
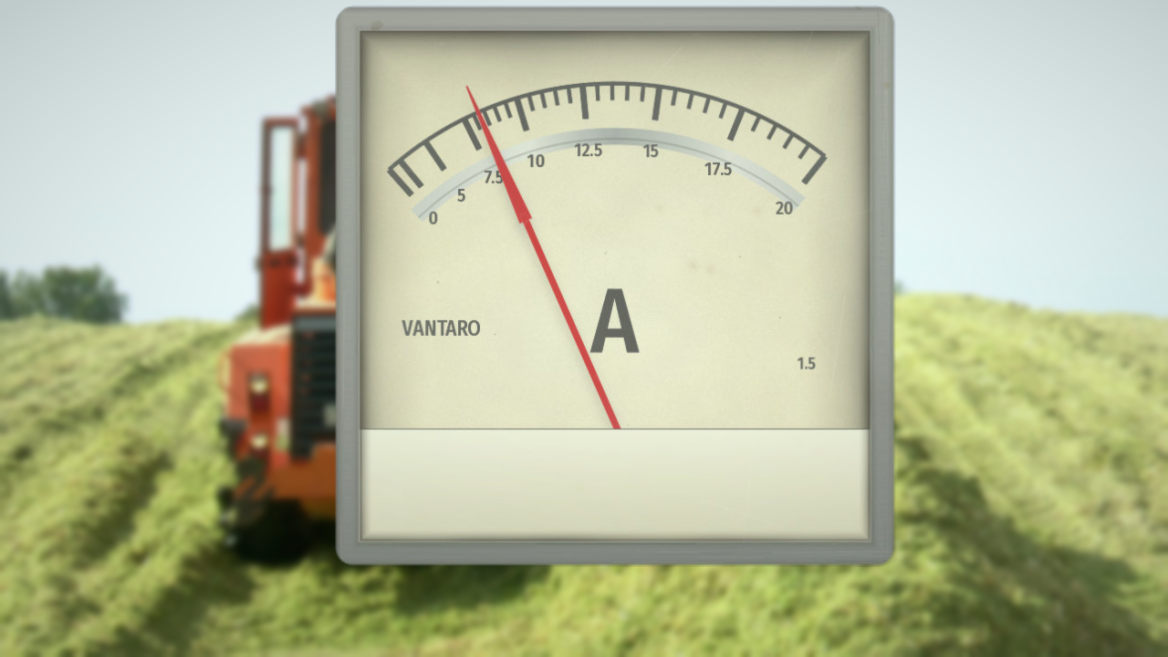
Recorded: 8.25 A
